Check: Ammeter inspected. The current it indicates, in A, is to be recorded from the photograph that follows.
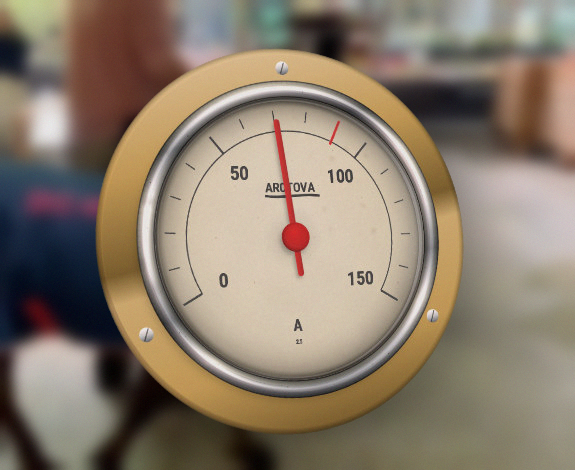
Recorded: 70 A
